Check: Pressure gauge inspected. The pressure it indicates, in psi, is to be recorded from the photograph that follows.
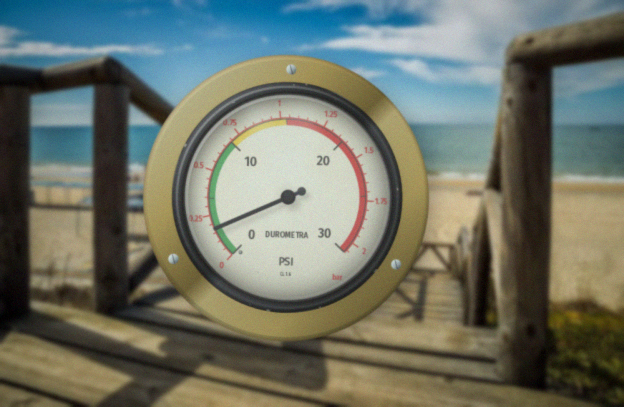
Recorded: 2.5 psi
